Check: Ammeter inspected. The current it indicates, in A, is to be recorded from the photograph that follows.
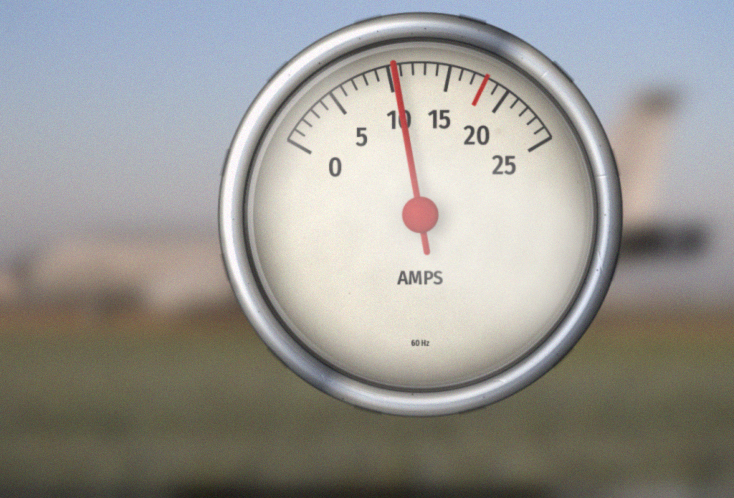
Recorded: 10.5 A
